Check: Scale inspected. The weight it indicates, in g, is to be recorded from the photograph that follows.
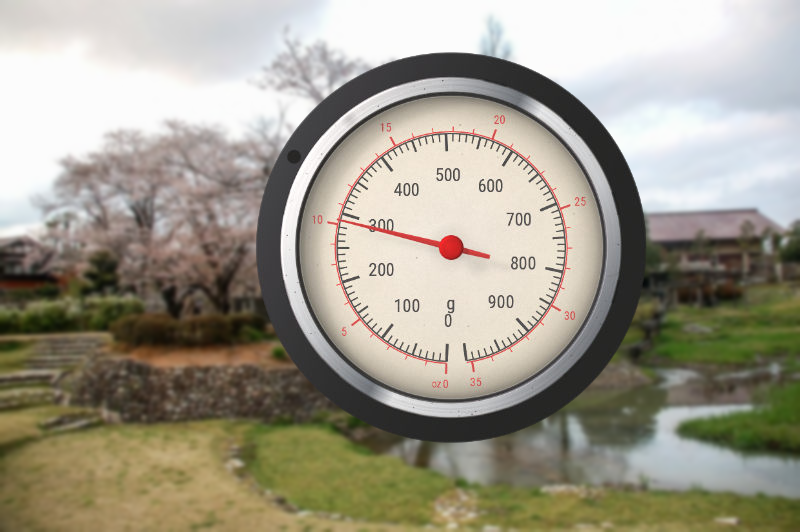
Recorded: 290 g
